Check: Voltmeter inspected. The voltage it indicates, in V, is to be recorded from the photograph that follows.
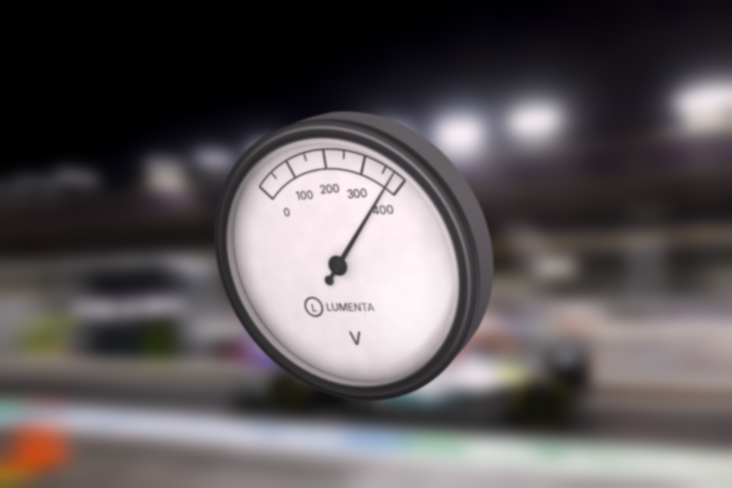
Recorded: 375 V
